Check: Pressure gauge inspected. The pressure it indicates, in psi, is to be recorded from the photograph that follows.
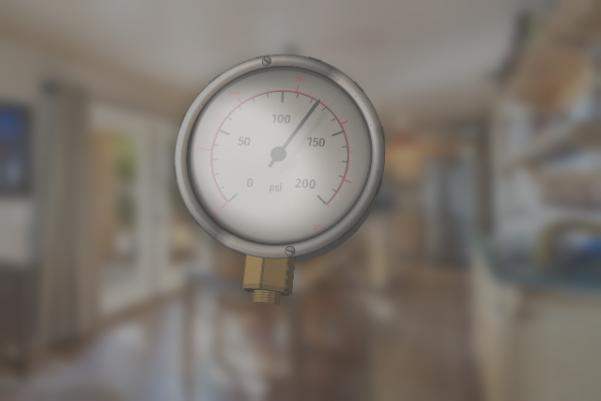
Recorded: 125 psi
